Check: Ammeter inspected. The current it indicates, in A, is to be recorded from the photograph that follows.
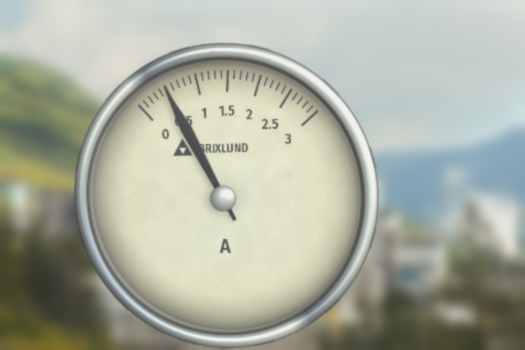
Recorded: 0.5 A
